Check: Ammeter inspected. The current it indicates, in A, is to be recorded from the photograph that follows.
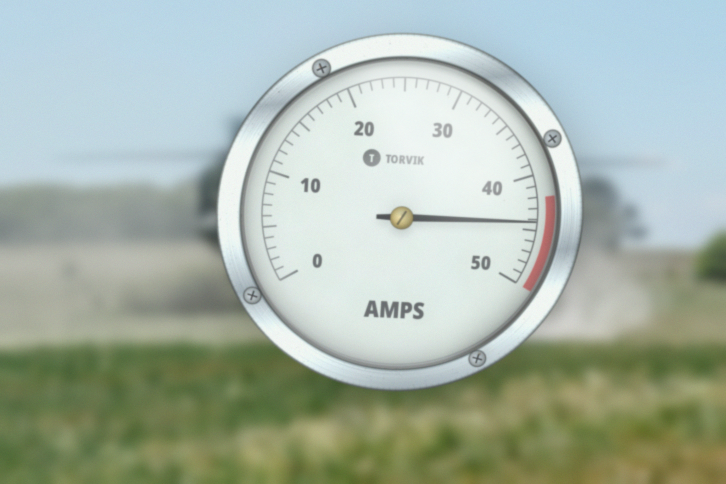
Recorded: 44 A
